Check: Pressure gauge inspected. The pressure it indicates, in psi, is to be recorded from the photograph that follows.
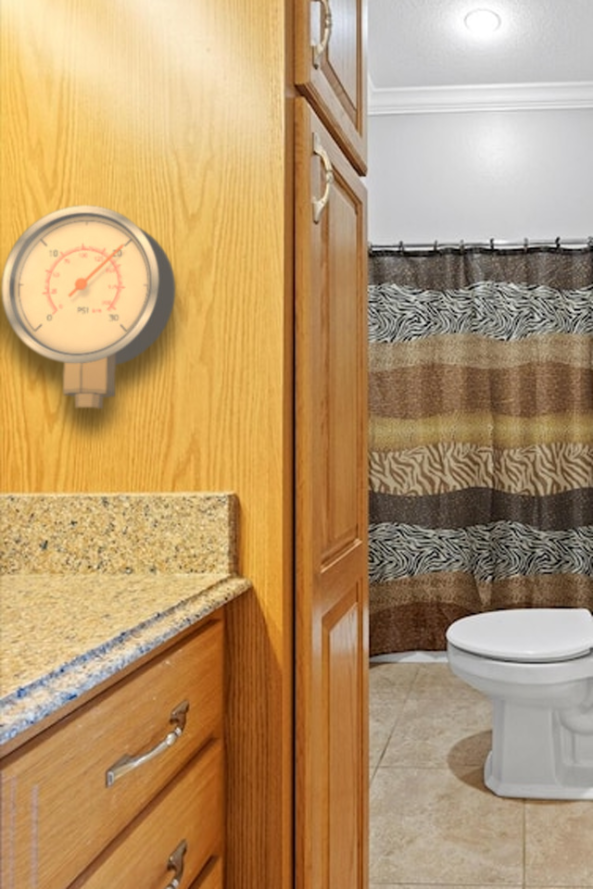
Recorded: 20 psi
